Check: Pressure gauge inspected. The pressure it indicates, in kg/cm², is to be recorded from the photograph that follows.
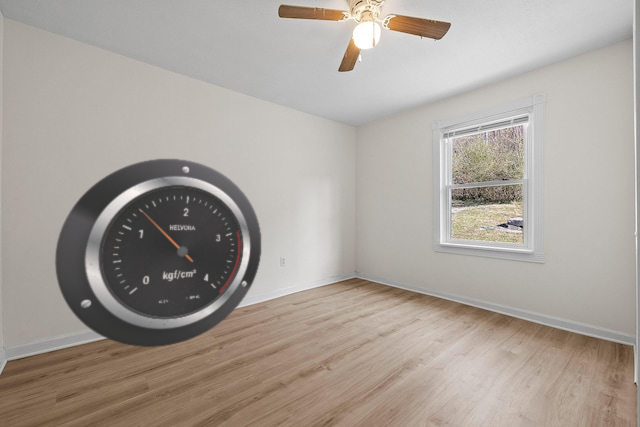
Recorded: 1.3 kg/cm²
